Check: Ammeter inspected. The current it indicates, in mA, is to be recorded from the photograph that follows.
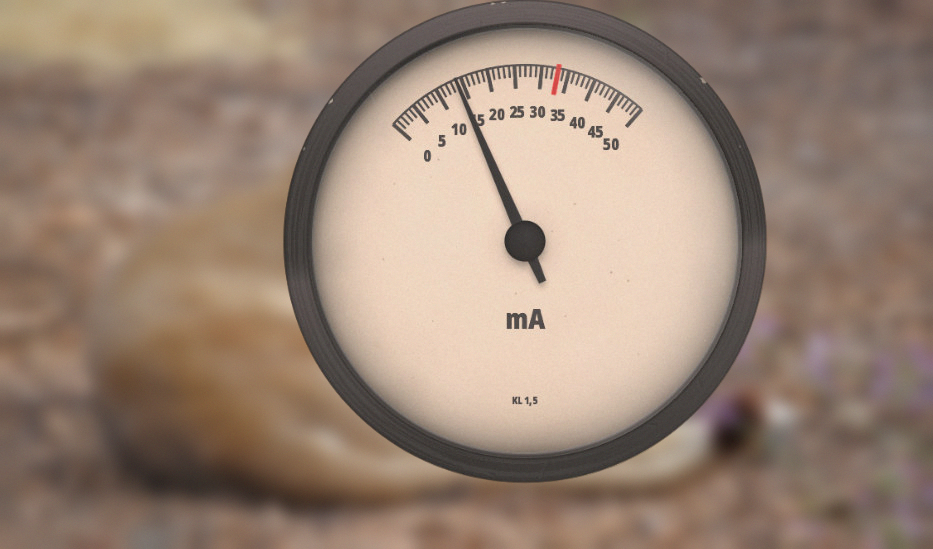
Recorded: 14 mA
